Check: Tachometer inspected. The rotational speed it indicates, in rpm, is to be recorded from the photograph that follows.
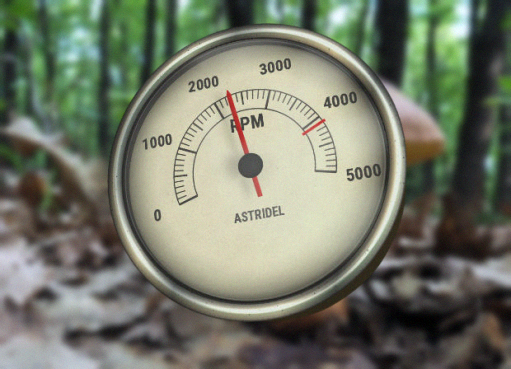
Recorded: 2300 rpm
